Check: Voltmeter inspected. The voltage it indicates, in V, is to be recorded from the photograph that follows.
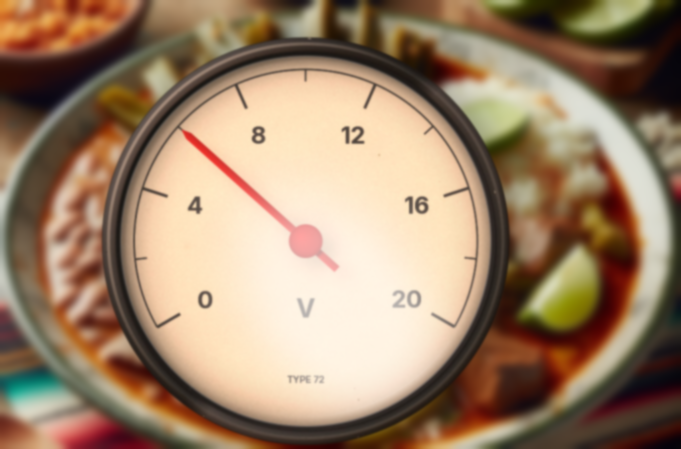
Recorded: 6 V
